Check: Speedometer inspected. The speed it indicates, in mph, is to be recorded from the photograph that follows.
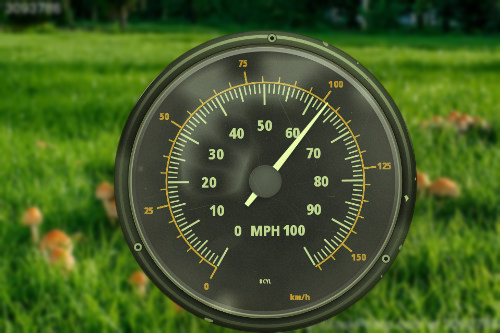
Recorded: 63 mph
